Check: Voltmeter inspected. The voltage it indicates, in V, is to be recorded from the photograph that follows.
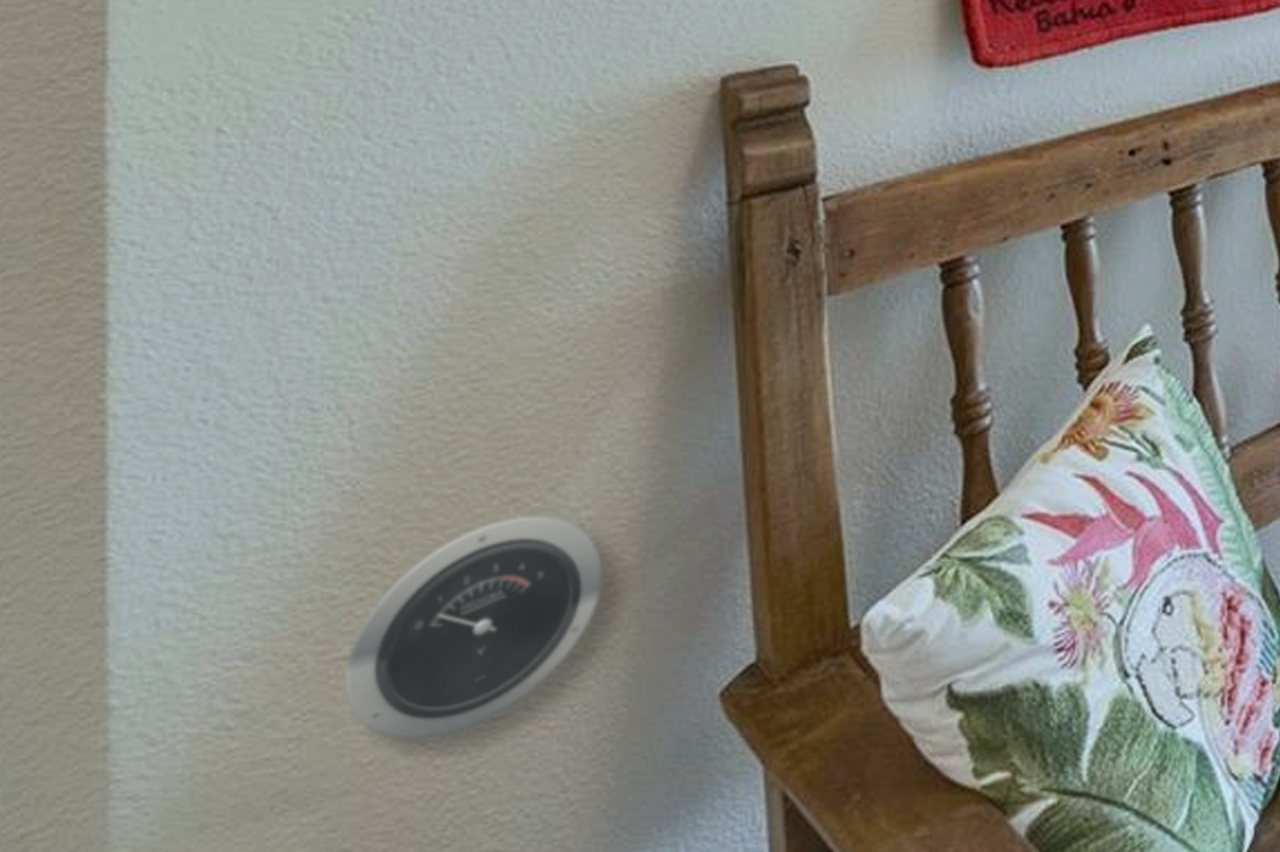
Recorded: 0.5 V
